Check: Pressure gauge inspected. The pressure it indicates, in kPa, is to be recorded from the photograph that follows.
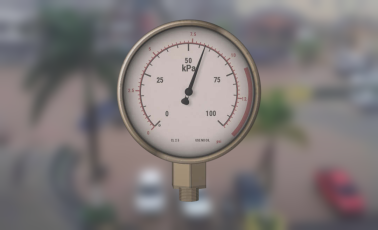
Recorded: 57.5 kPa
